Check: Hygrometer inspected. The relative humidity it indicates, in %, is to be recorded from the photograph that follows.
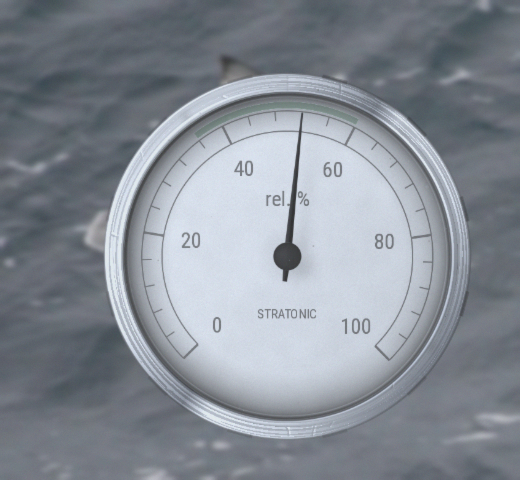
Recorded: 52 %
